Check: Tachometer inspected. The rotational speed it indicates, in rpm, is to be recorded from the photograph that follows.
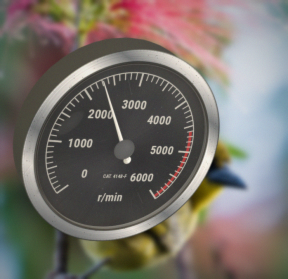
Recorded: 2300 rpm
